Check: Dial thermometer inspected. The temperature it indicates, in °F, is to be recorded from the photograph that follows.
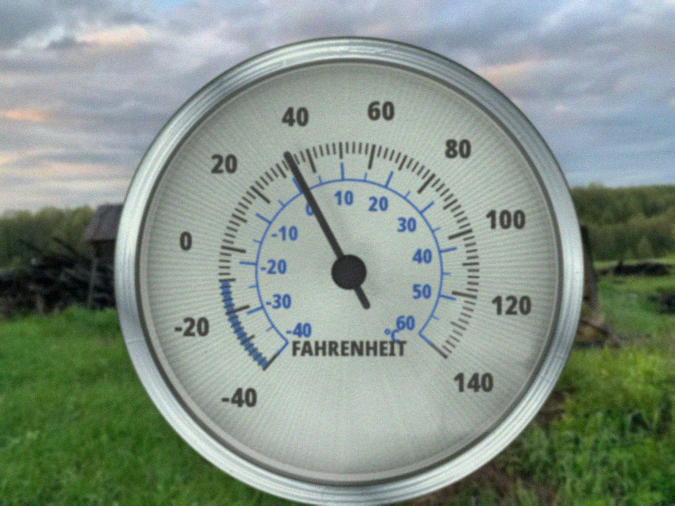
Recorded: 34 °F
